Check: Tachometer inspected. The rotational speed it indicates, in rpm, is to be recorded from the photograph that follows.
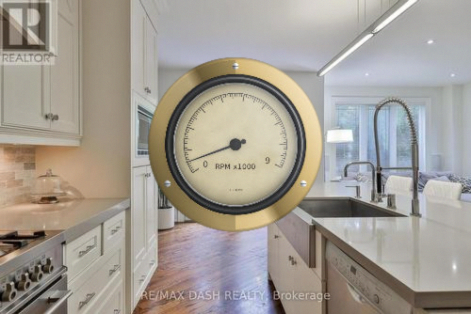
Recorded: 500 rpm
